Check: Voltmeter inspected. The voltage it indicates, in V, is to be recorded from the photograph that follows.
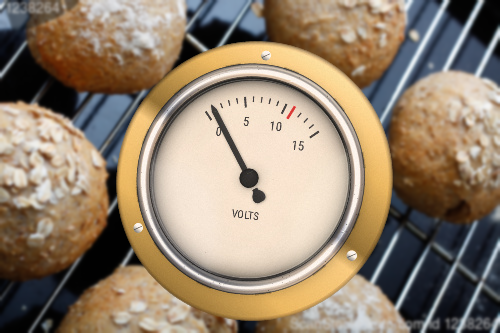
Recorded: 1 V
